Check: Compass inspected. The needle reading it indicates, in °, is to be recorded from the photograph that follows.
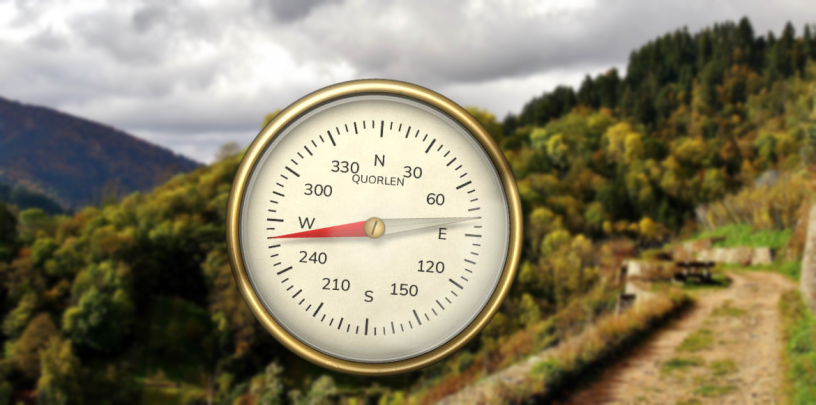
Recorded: 260 °
